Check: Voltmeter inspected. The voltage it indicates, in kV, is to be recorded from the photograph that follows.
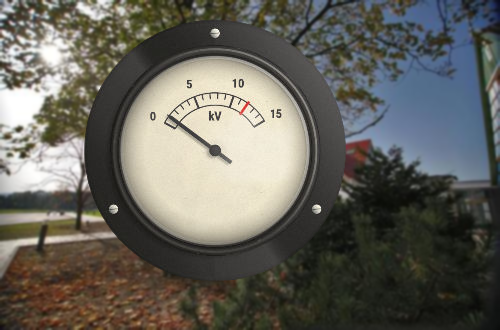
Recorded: 1 kV
